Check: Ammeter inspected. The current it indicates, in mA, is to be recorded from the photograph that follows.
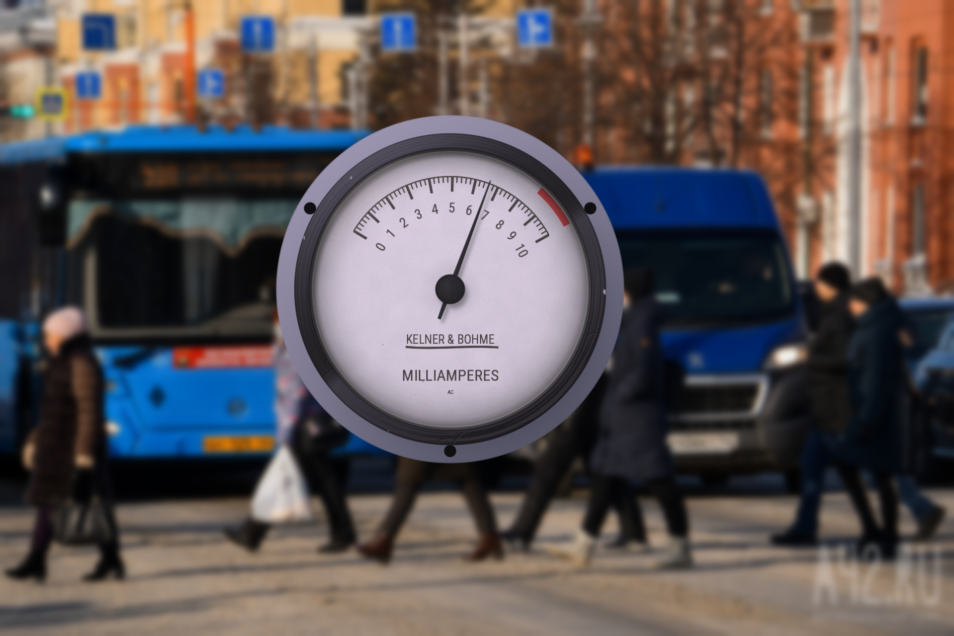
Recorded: 6.6 mA
